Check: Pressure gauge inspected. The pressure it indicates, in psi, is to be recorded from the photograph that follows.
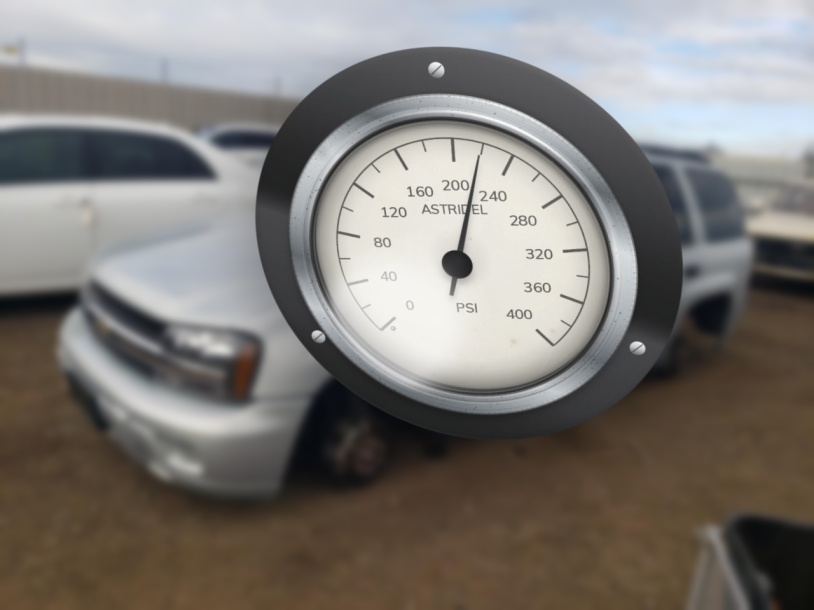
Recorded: 220 psi
